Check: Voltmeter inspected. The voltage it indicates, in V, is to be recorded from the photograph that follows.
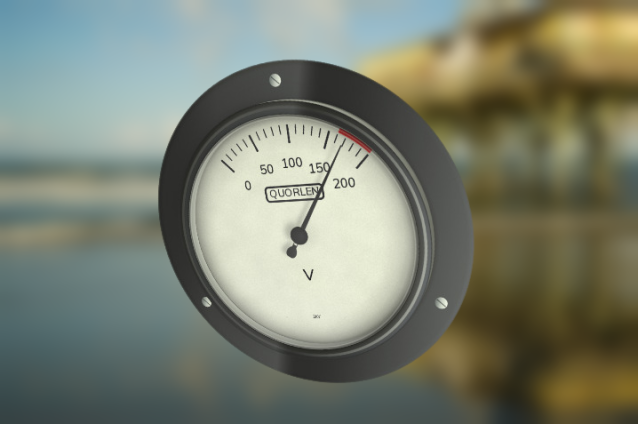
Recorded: 170 V
